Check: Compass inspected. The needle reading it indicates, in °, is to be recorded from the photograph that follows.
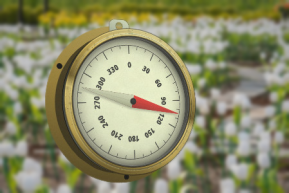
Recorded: 105 °
